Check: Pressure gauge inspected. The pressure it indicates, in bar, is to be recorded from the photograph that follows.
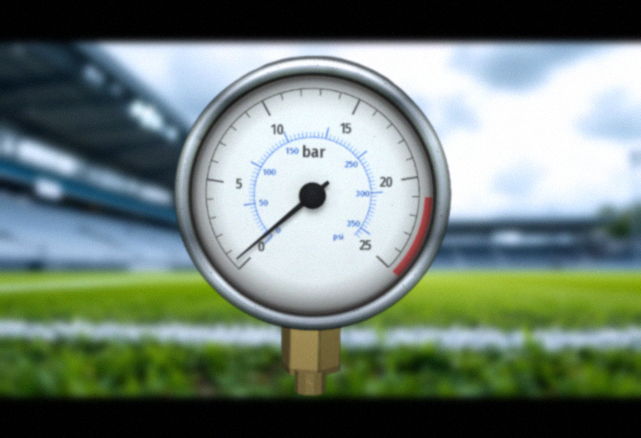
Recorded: 0.5 bar
